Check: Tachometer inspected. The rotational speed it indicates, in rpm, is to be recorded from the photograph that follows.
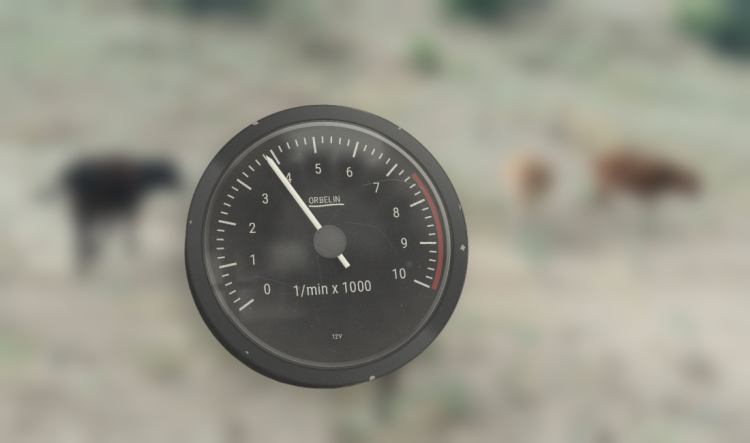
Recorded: 3800 rpm
